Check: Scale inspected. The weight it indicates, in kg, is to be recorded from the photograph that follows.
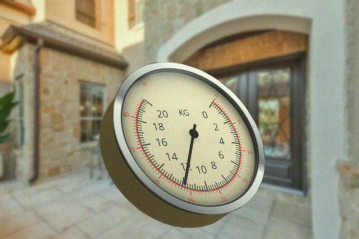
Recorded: 12 kg
